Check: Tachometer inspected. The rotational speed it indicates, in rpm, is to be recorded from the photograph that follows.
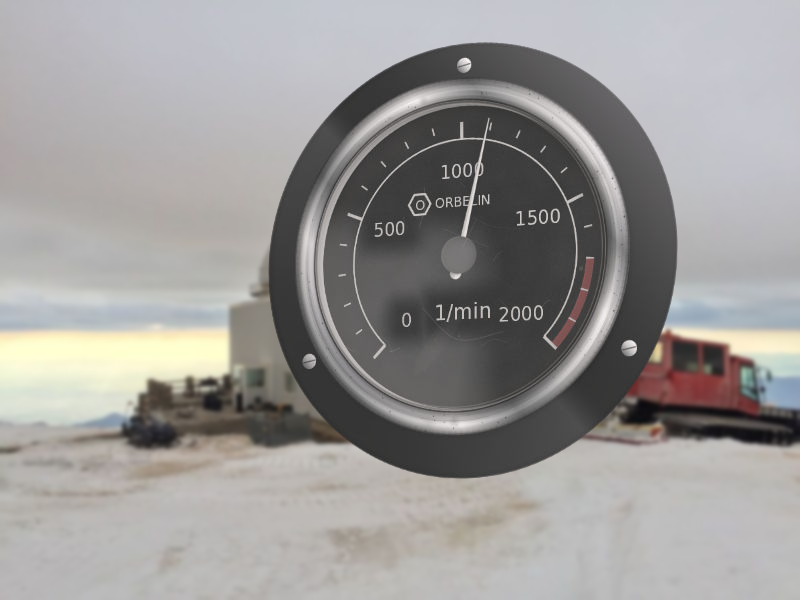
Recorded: 1100 rpm
